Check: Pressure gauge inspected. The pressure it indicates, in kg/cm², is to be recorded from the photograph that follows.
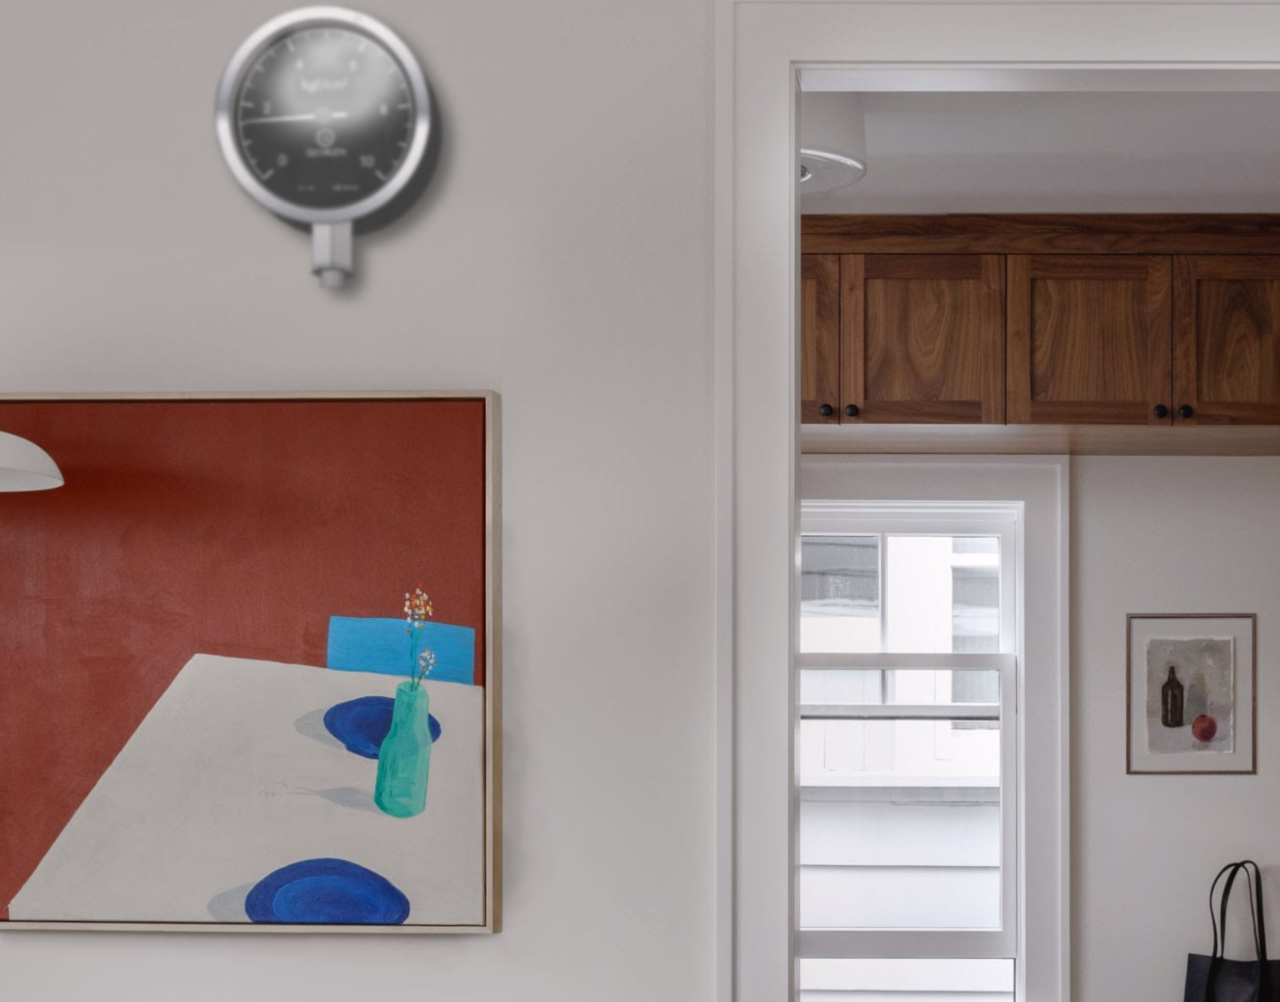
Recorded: 1.5 kg/cm²
